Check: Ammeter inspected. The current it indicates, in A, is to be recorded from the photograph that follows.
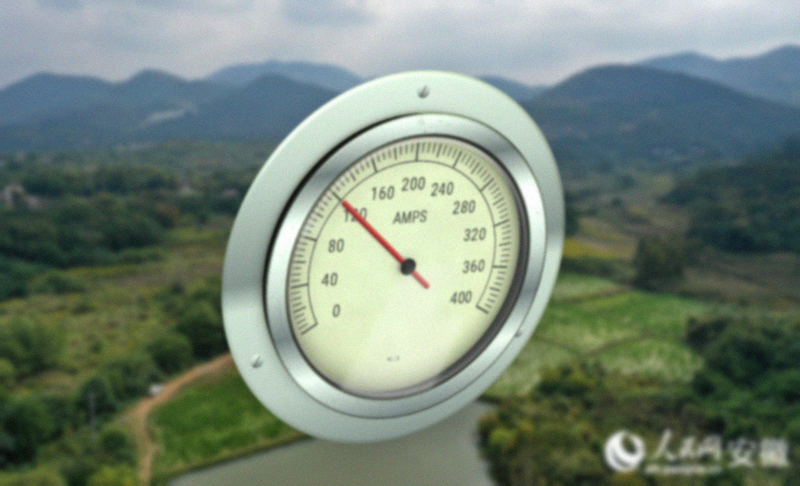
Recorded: 120 A
